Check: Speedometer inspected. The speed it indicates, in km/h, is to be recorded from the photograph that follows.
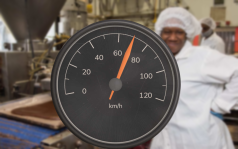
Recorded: 70 km/h
